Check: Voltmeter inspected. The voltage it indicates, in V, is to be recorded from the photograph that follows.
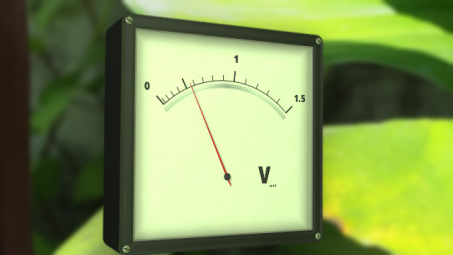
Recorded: 0.55 V
